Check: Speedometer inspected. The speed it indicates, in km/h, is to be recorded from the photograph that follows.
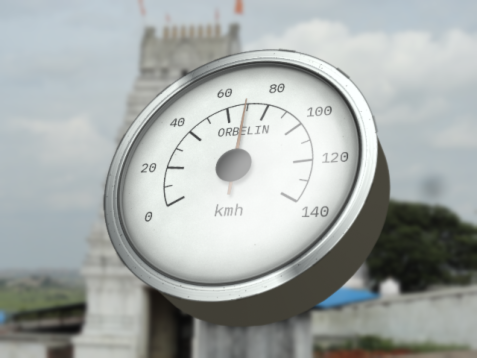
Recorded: 70 km/h
